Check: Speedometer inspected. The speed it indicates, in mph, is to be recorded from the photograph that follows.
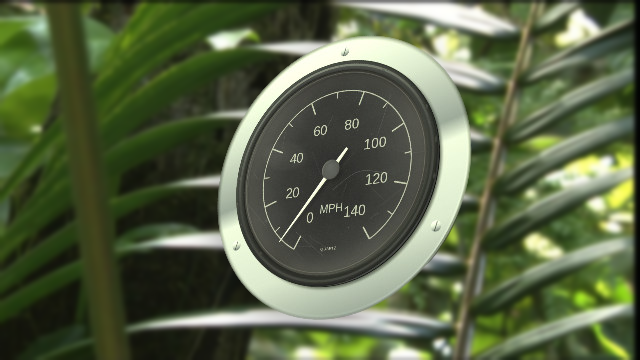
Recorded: 5 mph
